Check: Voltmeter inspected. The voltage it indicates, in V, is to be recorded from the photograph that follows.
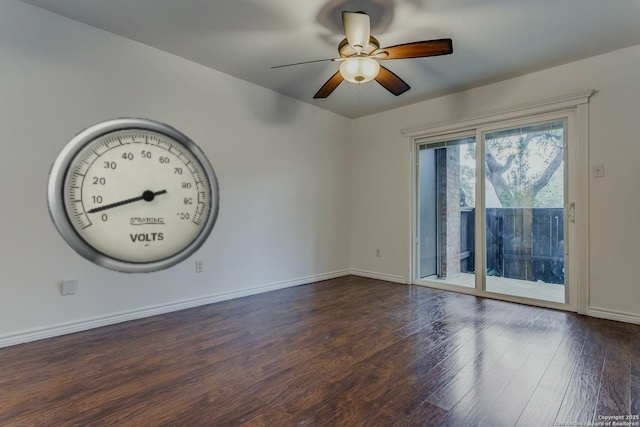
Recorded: 5 V
